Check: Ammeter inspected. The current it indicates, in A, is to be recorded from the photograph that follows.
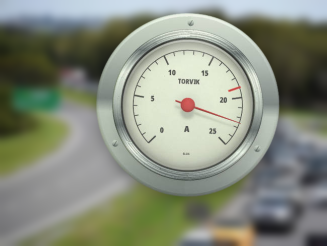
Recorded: 22.5 A
